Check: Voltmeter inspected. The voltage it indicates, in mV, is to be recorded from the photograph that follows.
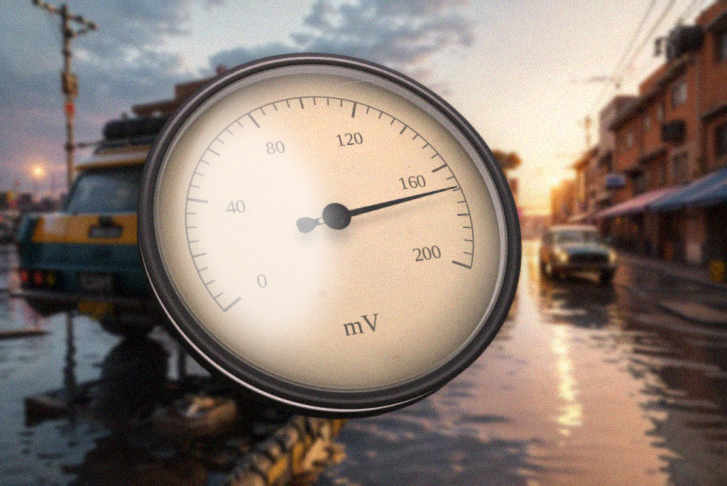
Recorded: 170 mV
